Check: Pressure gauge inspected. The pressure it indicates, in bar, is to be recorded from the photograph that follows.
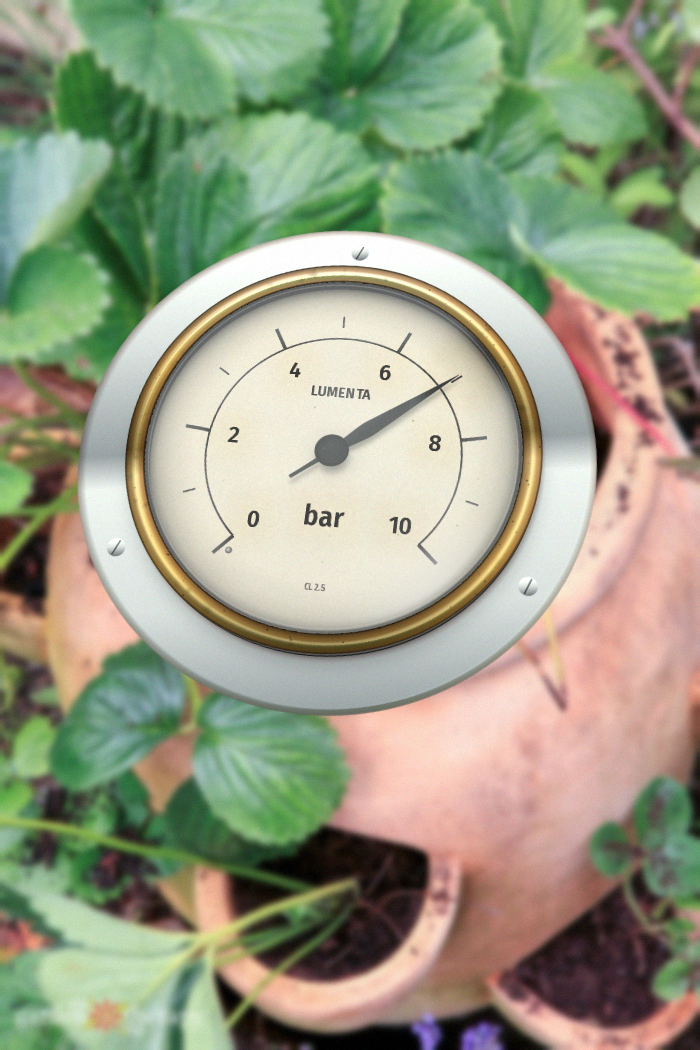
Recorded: 7 bar
